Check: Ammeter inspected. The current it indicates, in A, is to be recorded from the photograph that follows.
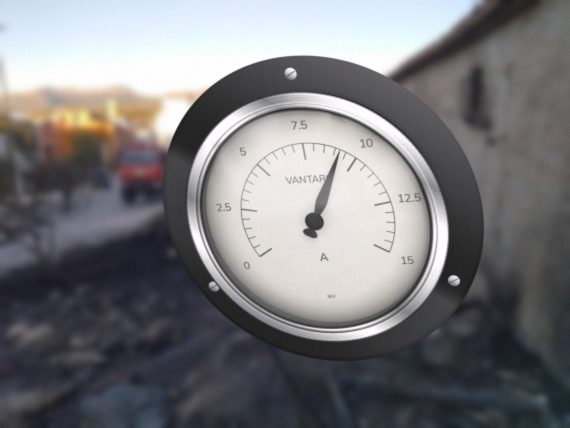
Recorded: 9.25 A
